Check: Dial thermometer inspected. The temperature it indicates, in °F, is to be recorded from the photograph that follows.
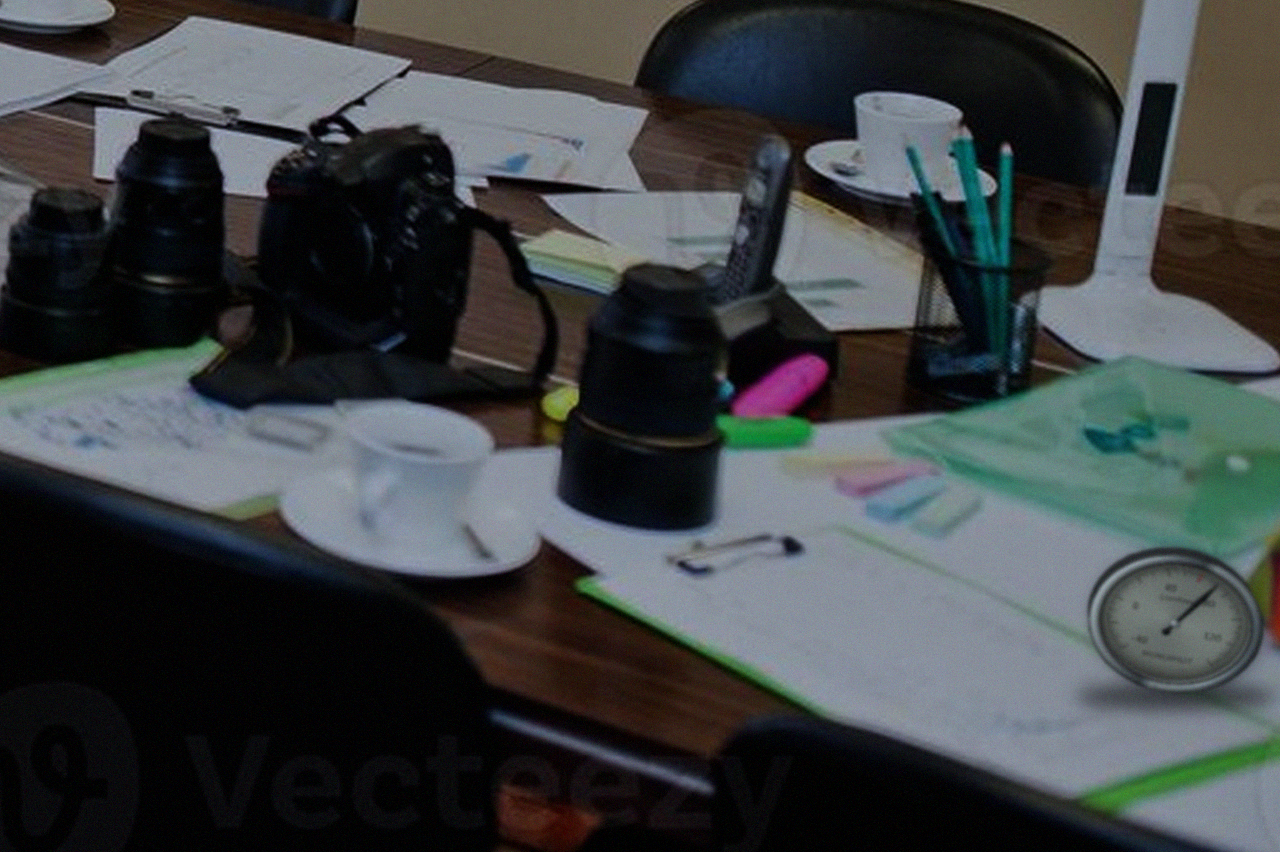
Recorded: 70 °F
